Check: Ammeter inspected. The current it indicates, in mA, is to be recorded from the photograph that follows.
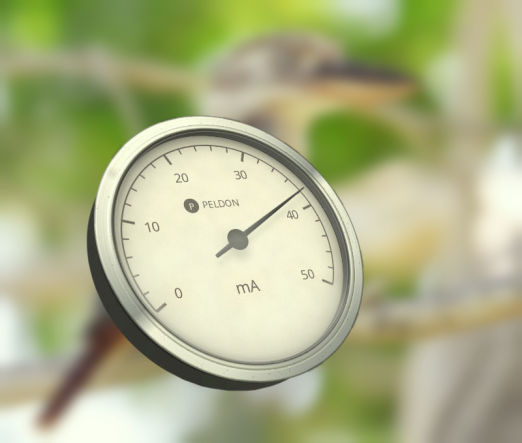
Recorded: 38 mA
